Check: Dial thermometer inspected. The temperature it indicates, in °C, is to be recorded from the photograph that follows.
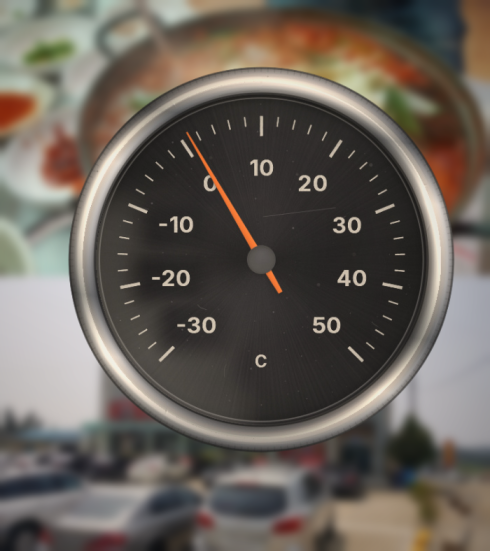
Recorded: 1 °C
